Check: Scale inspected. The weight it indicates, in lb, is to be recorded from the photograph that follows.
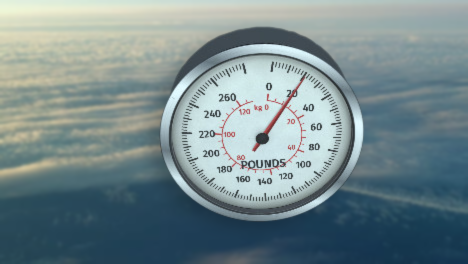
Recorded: 20 lb
